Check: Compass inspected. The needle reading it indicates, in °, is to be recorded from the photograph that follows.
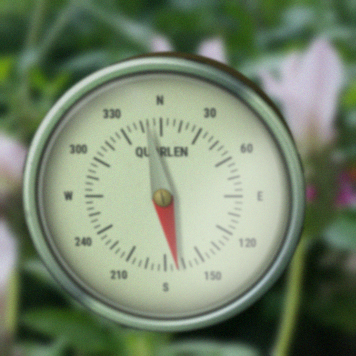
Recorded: 170 °
